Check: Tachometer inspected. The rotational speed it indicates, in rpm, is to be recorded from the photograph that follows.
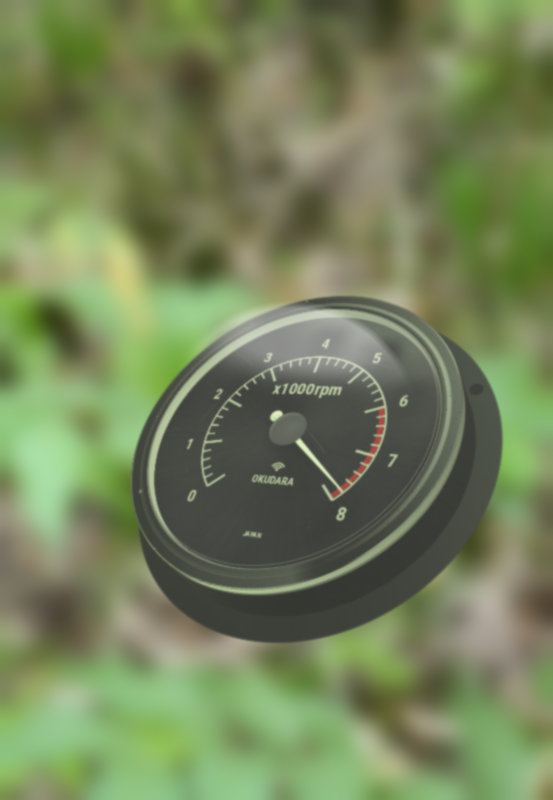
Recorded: 7800 rpm
